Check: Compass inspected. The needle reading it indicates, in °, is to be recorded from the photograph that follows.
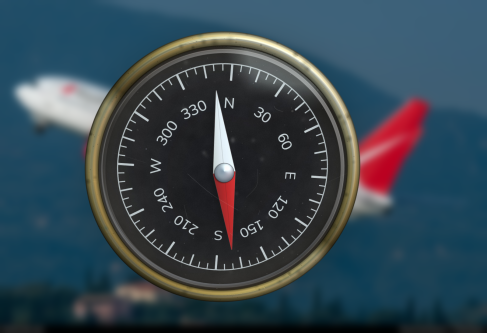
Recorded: 170 °
